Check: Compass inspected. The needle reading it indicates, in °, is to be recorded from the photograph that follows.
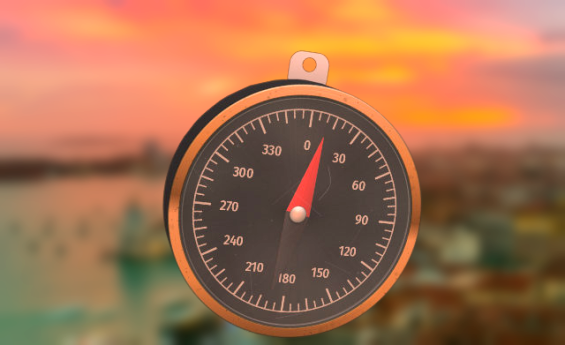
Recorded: 10 °
